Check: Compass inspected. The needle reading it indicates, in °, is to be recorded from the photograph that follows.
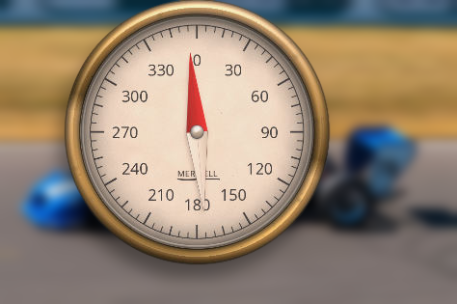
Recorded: 355 °
